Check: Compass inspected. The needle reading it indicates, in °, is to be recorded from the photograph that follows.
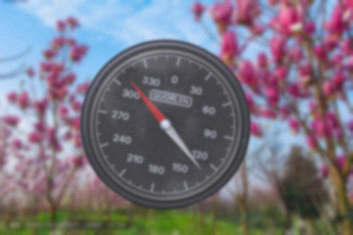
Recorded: 310 °
